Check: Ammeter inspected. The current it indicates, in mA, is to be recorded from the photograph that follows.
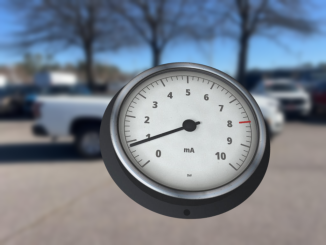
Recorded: 0.8 mA
